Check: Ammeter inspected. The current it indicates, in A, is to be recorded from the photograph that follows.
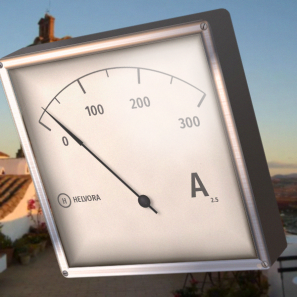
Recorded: 25 A
